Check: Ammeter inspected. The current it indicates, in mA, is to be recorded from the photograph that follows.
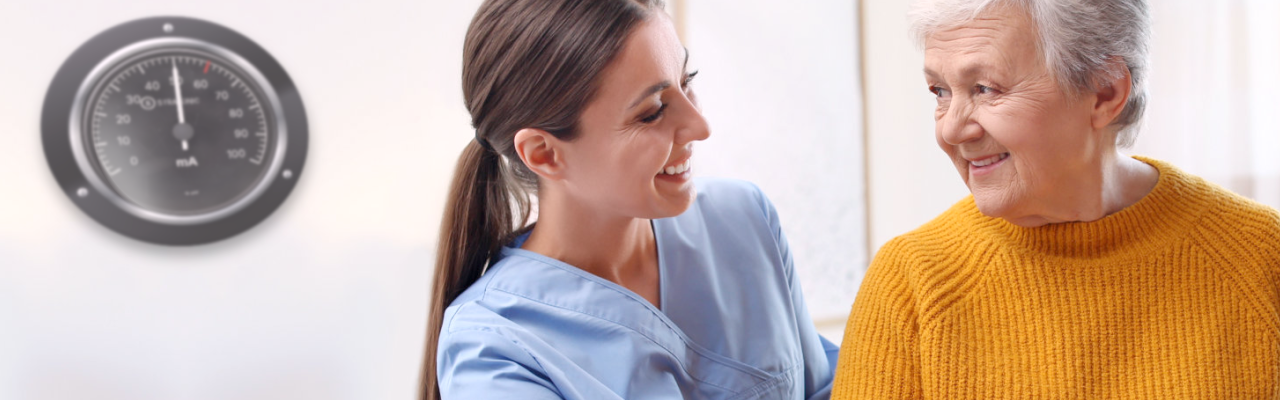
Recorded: 50 mA
